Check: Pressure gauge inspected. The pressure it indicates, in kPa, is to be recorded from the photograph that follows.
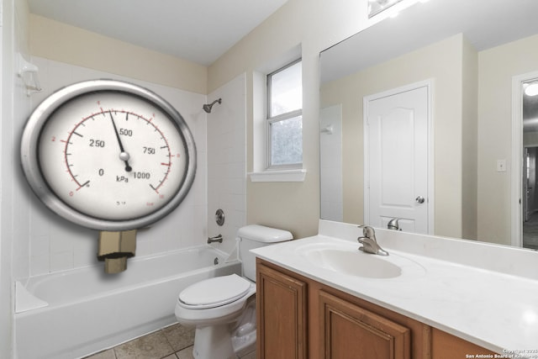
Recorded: 425 kPa
